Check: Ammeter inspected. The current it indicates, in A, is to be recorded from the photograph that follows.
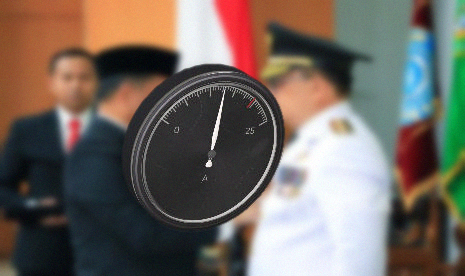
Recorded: 12.5 A
